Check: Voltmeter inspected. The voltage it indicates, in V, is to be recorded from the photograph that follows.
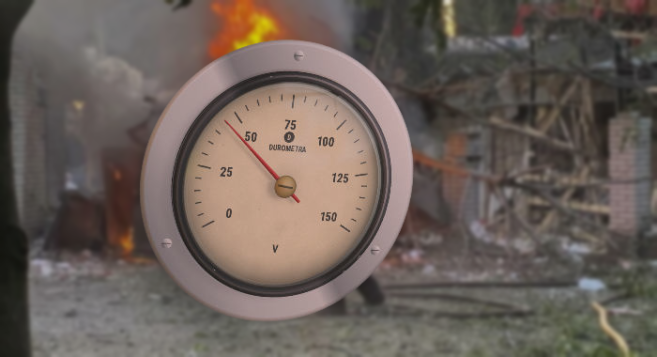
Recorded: 45 V
